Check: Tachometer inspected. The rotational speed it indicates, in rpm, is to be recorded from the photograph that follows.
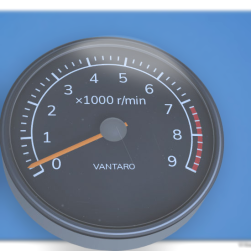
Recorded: 200 rpm
